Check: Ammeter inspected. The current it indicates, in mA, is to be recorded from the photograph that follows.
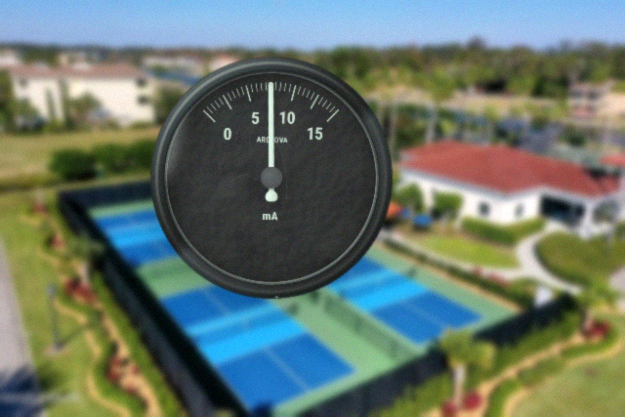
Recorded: 7.5 mA
